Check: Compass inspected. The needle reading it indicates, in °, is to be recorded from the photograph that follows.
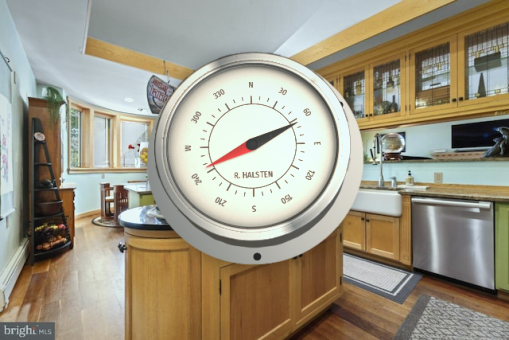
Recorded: 245 °
